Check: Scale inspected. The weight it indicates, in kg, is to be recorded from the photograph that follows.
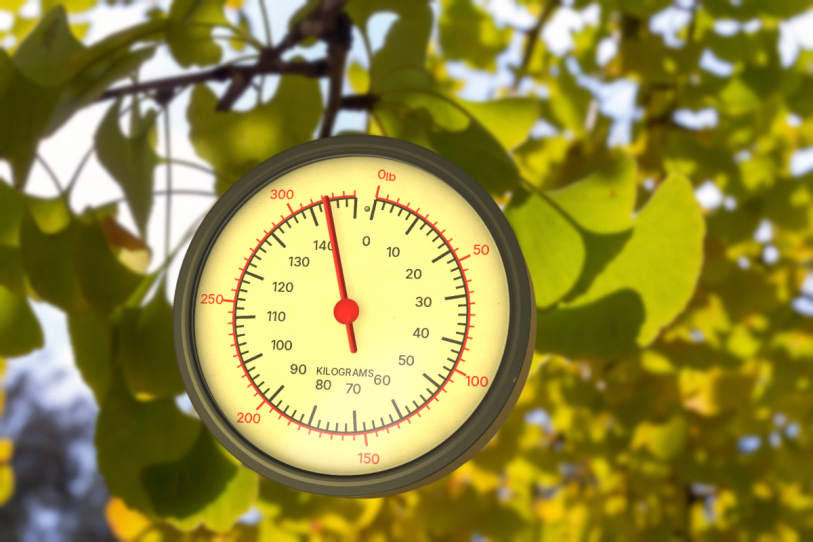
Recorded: 144 kg
